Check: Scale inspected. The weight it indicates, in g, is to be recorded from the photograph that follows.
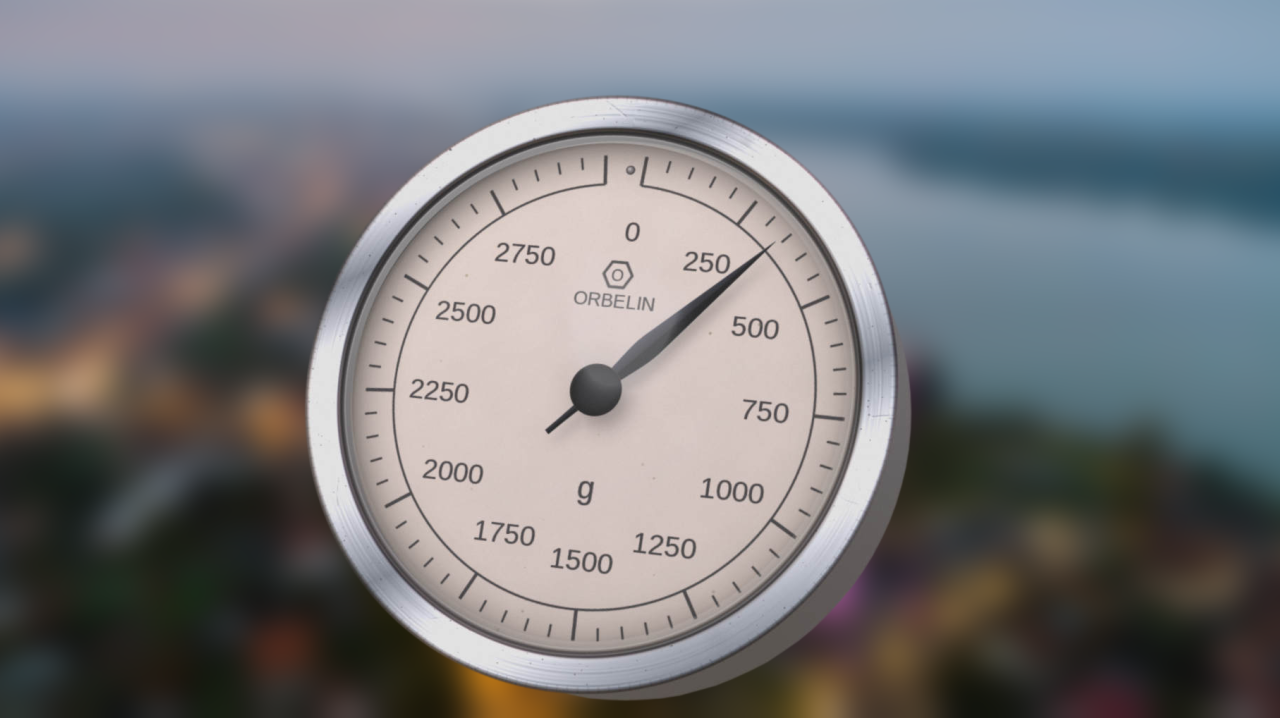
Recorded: 350 g
